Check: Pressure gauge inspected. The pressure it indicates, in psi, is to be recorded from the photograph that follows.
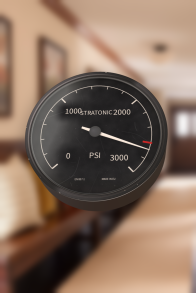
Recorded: 2700 psi
